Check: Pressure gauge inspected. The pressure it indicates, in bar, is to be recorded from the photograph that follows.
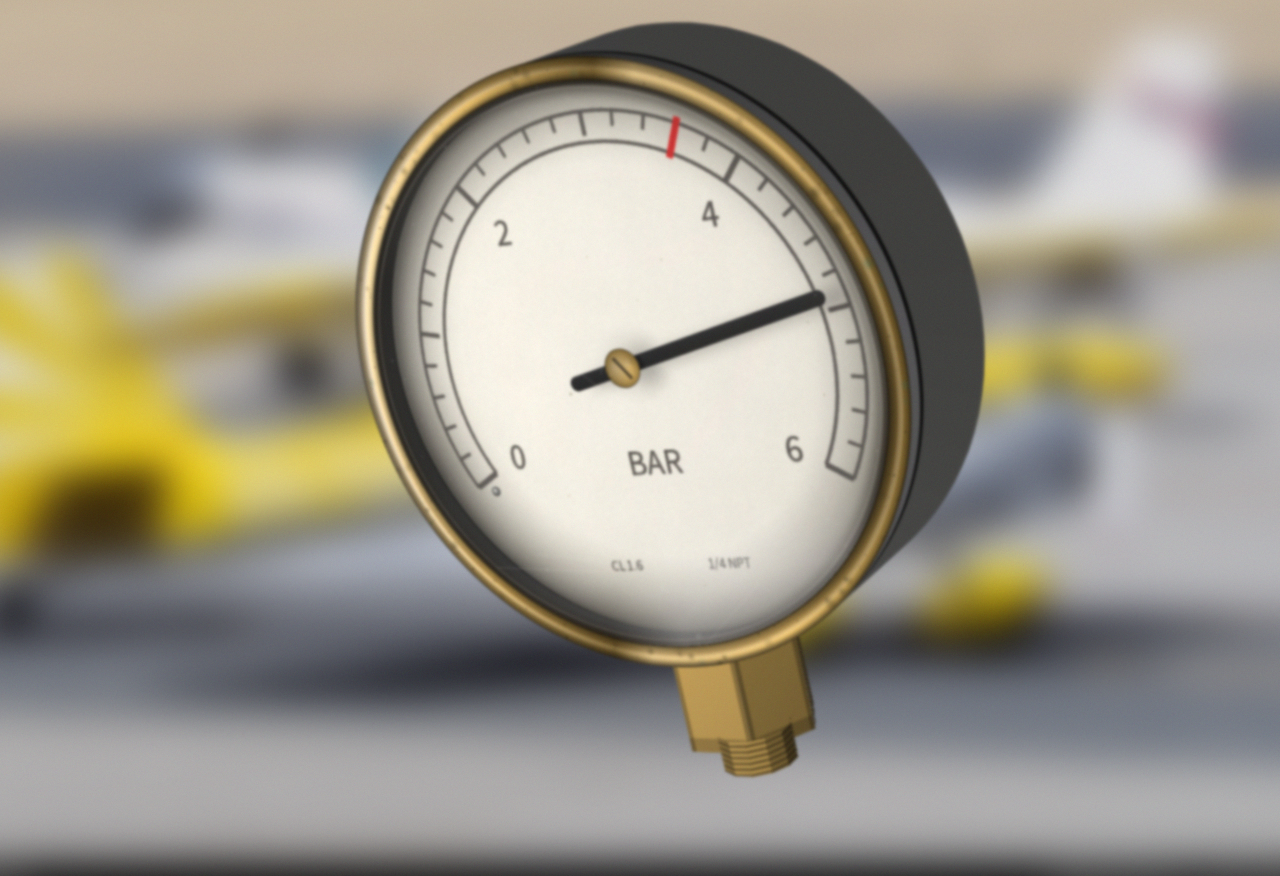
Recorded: 4.9 bar
